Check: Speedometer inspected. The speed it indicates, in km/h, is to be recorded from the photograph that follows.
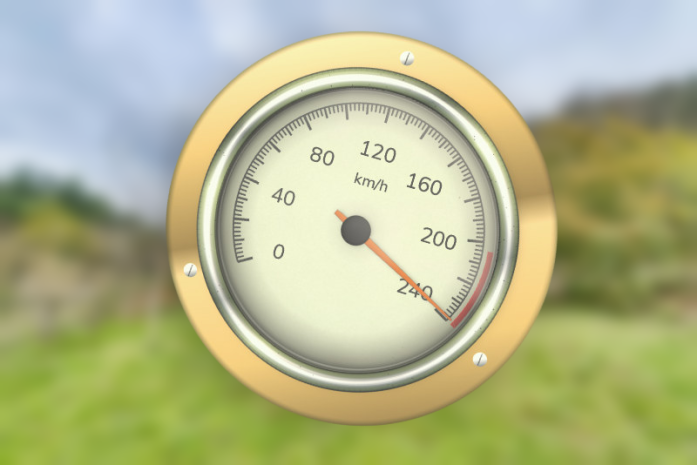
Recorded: 238 km/h
